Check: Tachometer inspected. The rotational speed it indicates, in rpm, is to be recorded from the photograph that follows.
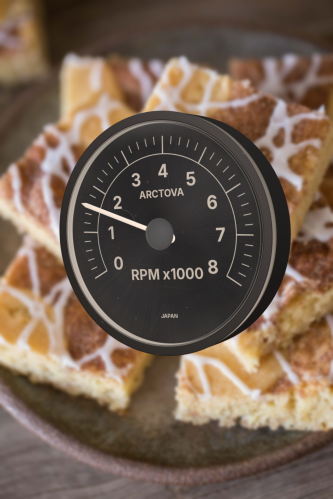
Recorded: 1600 rpm
